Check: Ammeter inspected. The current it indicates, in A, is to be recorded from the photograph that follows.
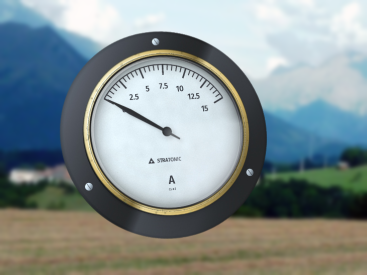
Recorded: 0 A
